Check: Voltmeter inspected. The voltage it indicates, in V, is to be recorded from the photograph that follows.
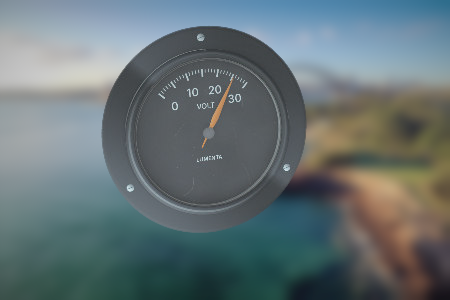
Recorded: 25 V
